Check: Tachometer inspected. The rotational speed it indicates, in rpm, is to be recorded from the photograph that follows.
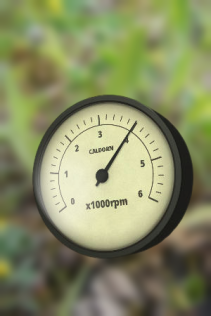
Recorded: 4000 rpm
